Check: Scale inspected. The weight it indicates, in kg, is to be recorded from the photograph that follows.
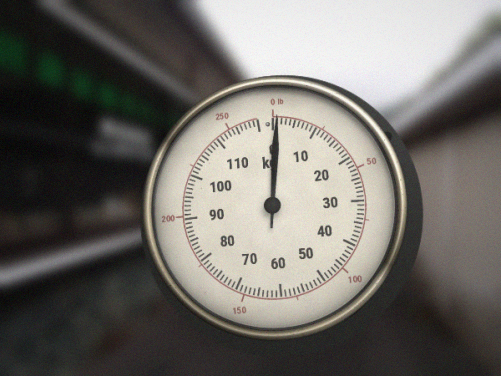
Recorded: 1 kg
